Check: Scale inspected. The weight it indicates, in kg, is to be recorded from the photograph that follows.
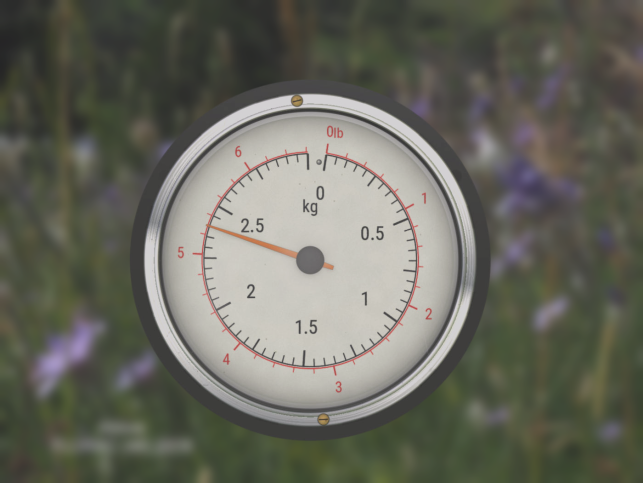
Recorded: 2.4 kg
